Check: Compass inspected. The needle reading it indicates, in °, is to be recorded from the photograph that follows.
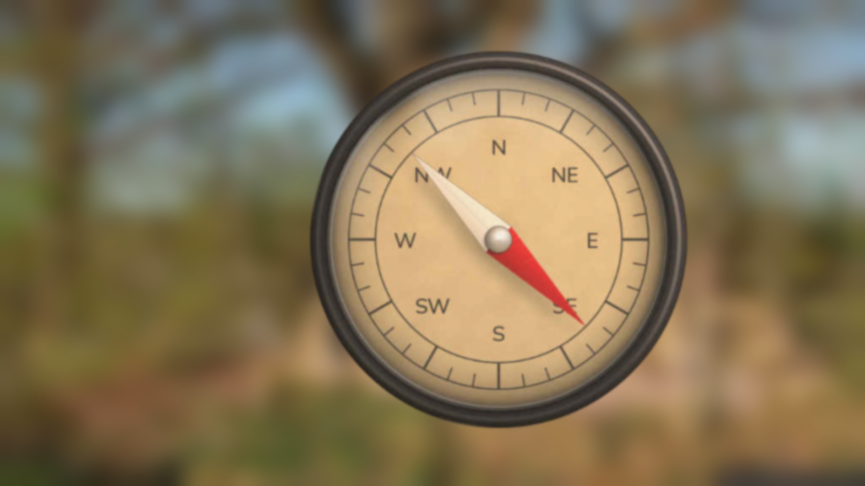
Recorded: 135 °
